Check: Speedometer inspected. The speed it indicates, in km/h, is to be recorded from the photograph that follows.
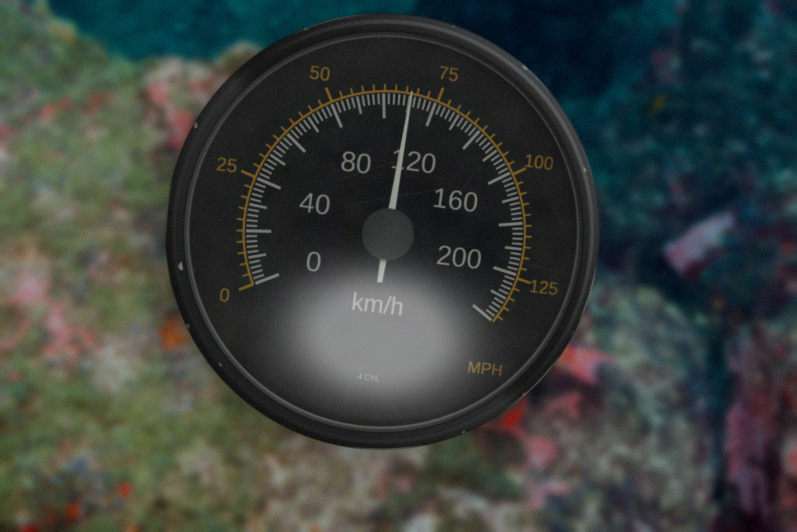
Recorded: 110 km/h
